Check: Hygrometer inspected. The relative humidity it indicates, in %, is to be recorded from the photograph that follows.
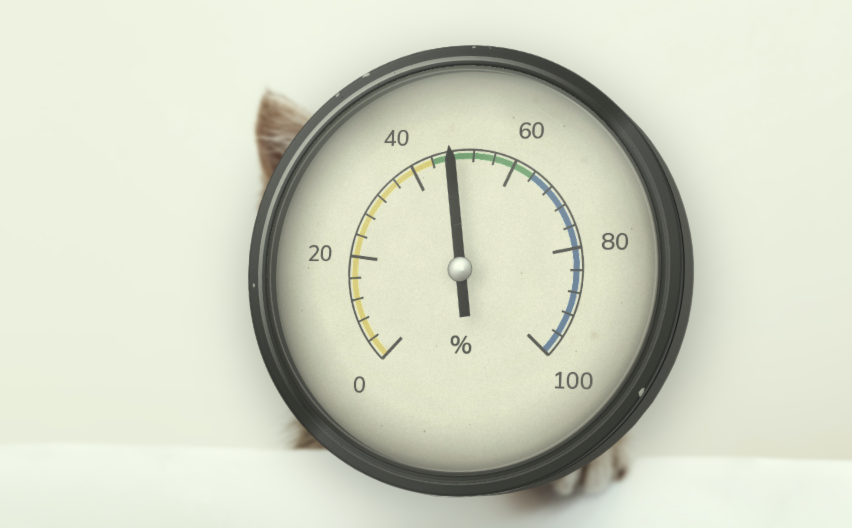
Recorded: 48 %
